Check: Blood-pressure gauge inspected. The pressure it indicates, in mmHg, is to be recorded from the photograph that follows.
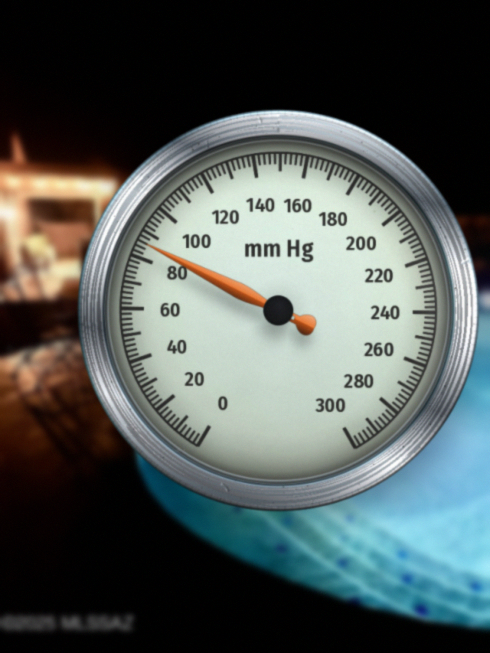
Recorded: 86 mmHg
